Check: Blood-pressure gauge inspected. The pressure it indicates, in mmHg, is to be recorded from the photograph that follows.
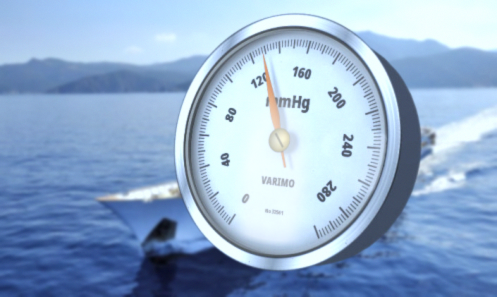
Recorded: 130 mmHg
